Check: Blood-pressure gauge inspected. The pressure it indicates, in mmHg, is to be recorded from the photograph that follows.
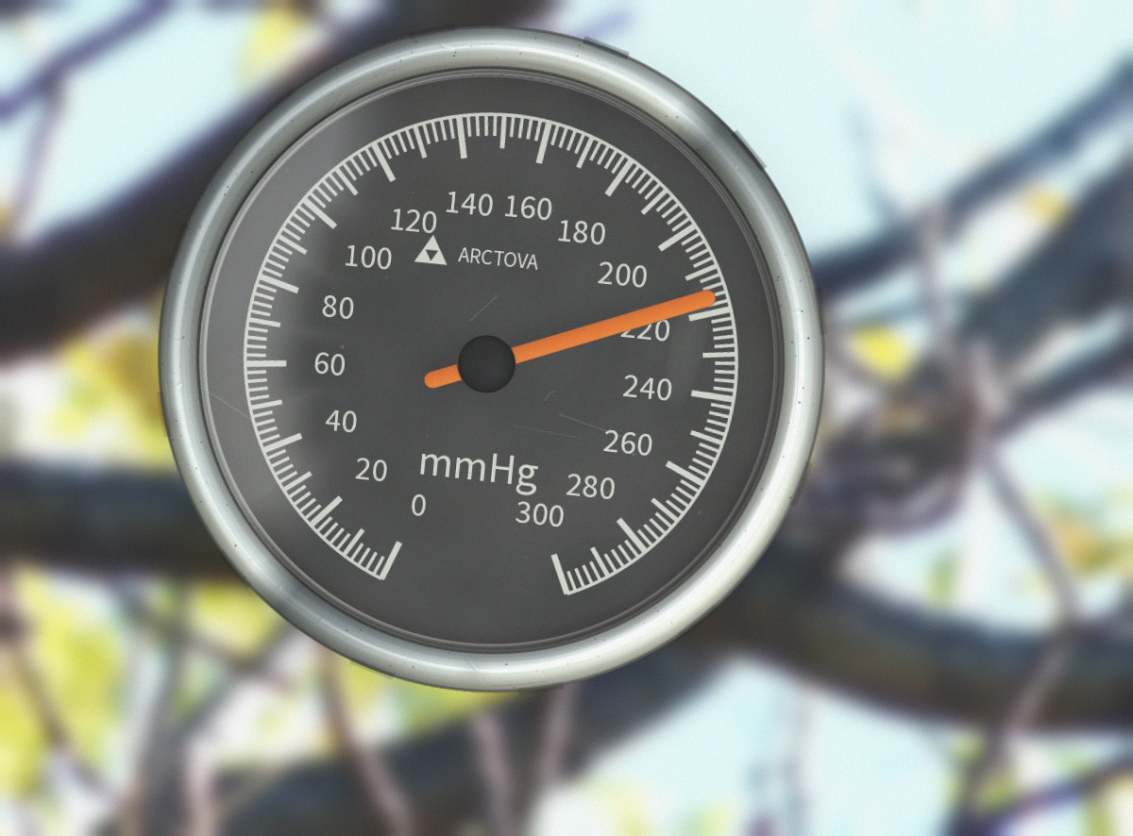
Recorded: 216 mmHg
